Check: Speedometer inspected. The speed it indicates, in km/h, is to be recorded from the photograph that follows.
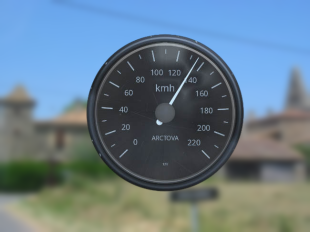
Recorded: 135 km/h
